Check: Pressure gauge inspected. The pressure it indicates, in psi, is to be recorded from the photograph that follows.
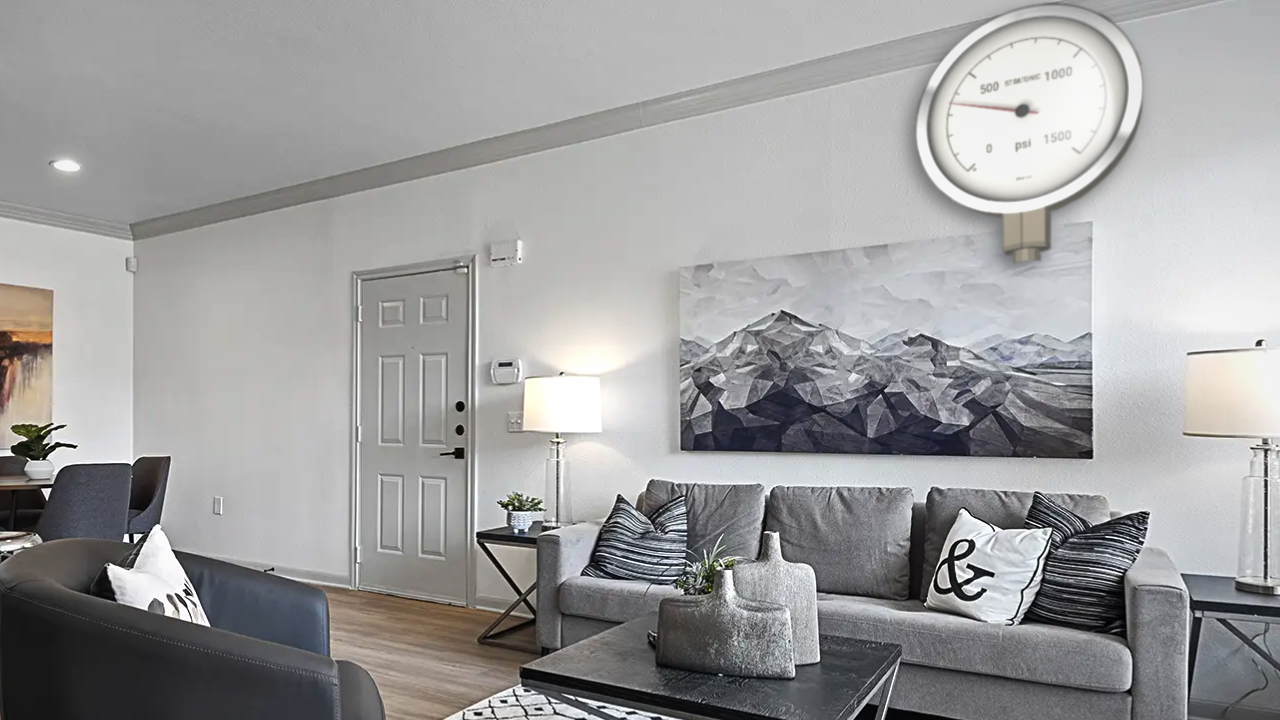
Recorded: 350 psi
